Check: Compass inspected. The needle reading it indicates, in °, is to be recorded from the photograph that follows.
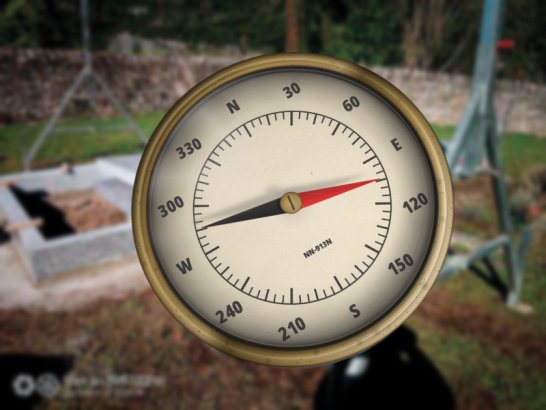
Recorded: 105 °
